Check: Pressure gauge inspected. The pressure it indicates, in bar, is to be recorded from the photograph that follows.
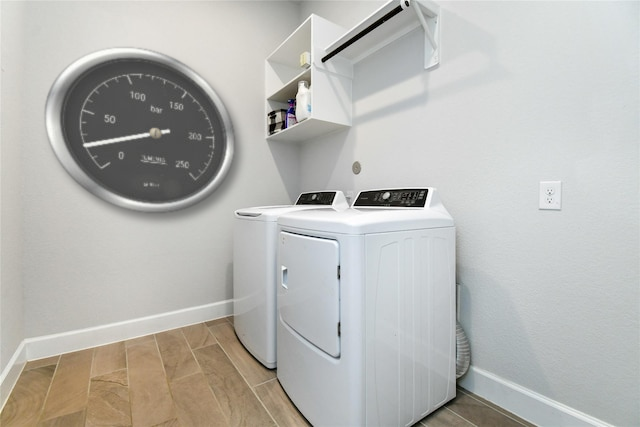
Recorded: 20 bar
